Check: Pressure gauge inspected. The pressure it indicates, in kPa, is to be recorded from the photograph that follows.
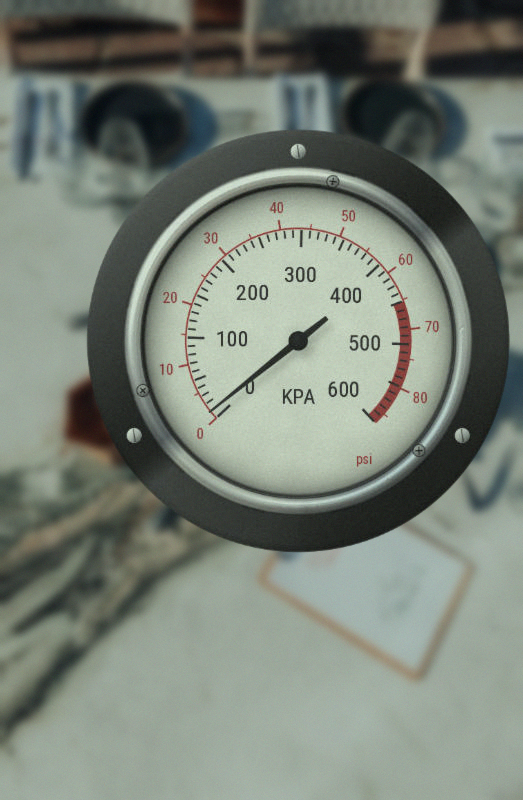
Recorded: 10 kPa
